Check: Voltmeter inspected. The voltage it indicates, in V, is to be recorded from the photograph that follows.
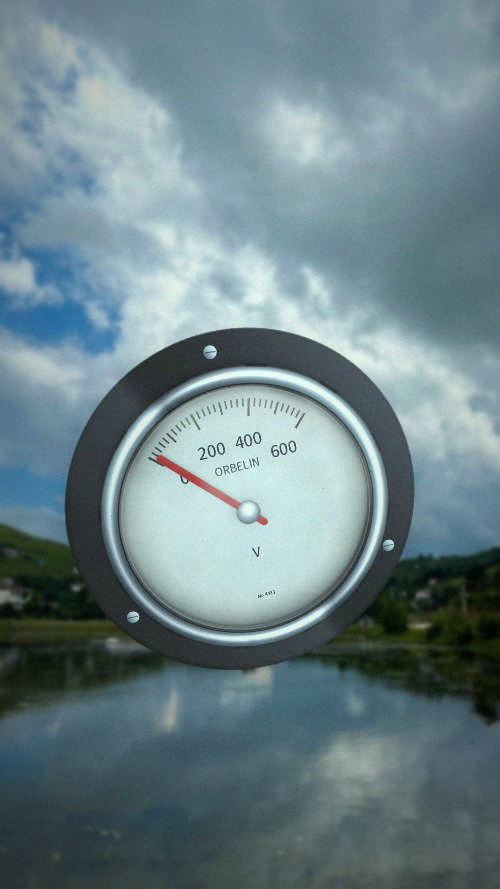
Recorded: 20 V
